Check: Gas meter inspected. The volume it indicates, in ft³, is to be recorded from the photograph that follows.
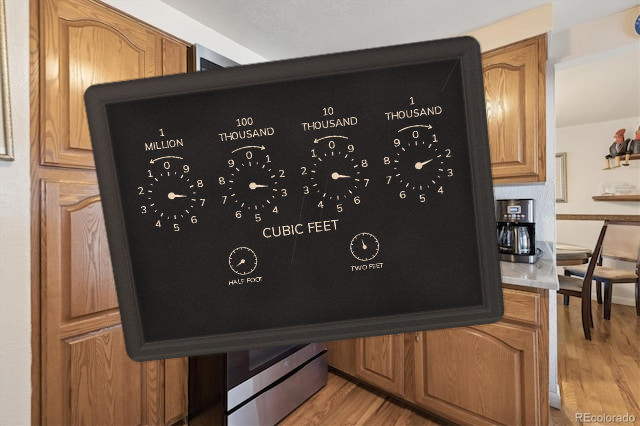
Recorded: 727200 ft³
